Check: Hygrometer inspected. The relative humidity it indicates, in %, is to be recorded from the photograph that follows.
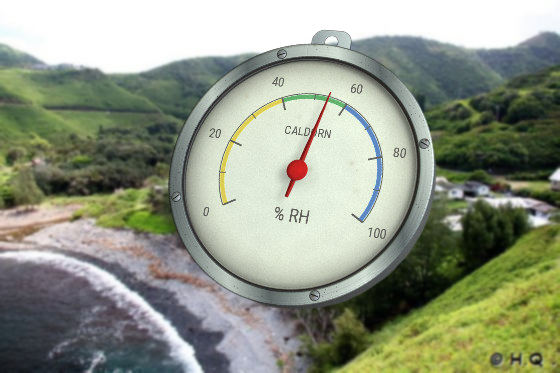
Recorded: 55 %
